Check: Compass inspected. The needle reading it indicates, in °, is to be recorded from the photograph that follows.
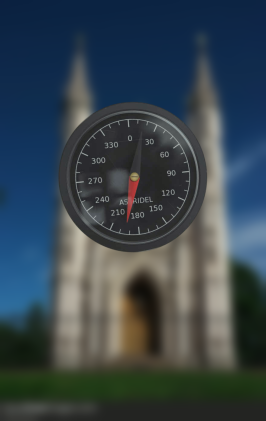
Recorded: 195 °
